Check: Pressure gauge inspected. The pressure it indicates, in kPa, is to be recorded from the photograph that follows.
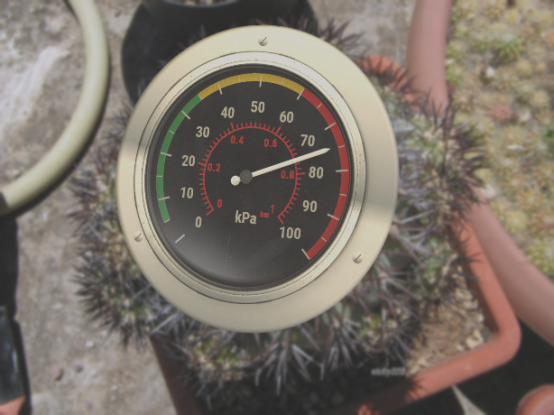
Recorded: 75 kPa
